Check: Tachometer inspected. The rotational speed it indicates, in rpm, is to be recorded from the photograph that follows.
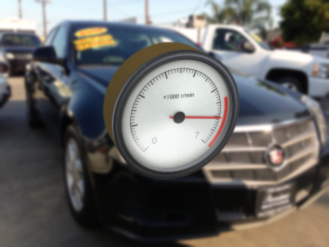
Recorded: 6000 rpm
